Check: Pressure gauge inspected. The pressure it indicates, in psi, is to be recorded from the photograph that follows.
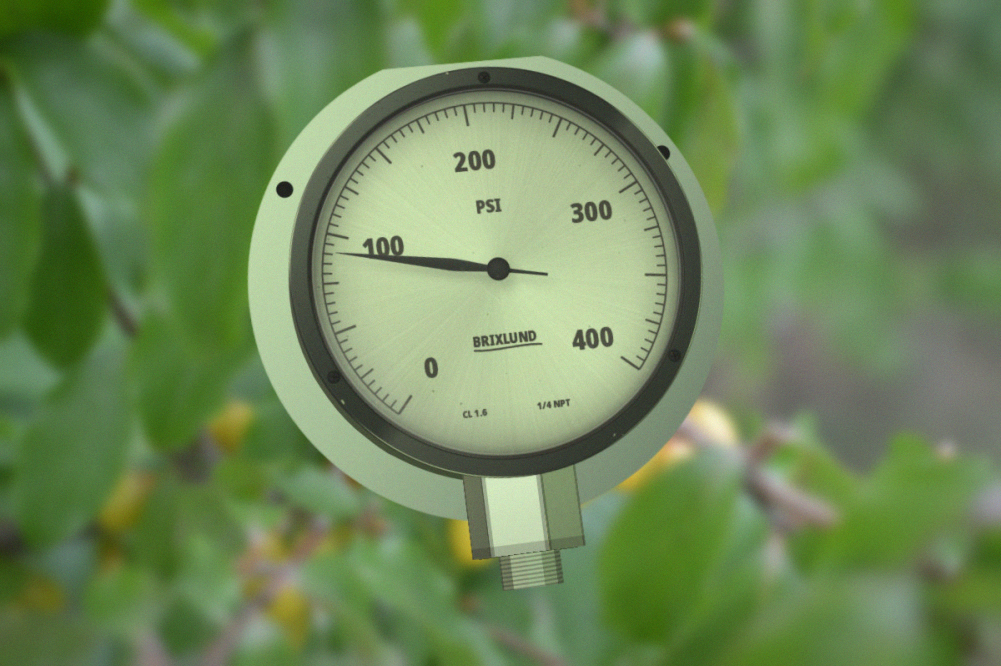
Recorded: 90 psi
